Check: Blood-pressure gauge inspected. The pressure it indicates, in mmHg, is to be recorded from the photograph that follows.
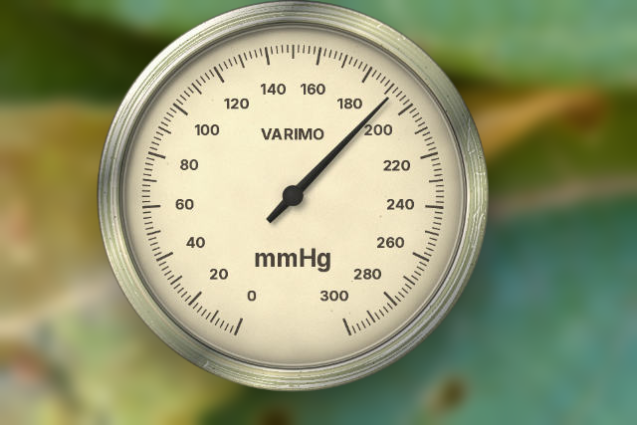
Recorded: 192 mmHg
